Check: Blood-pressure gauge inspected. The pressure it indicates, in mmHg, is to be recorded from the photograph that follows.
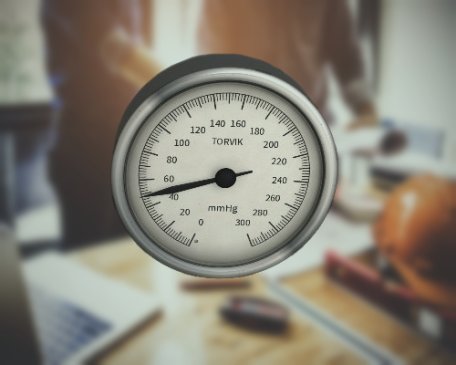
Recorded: 50 mmHg
